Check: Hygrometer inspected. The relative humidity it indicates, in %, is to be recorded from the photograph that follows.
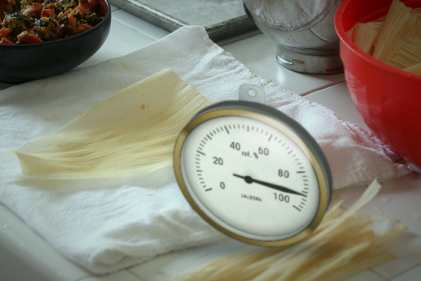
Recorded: 90 %
